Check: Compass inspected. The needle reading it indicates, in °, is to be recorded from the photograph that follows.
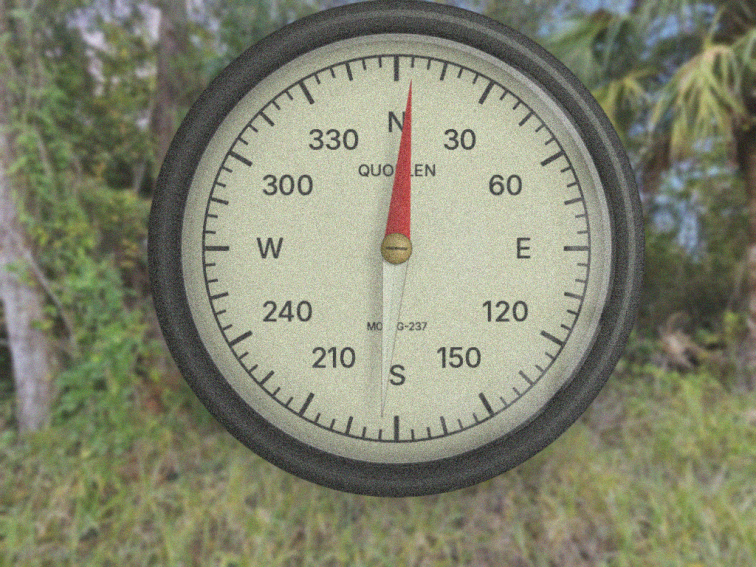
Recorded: 5 °
